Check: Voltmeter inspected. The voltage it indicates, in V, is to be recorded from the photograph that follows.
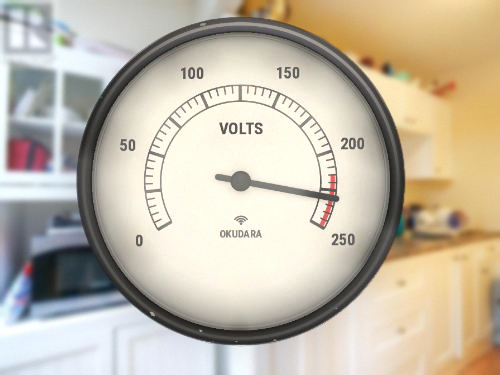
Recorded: 230 V
